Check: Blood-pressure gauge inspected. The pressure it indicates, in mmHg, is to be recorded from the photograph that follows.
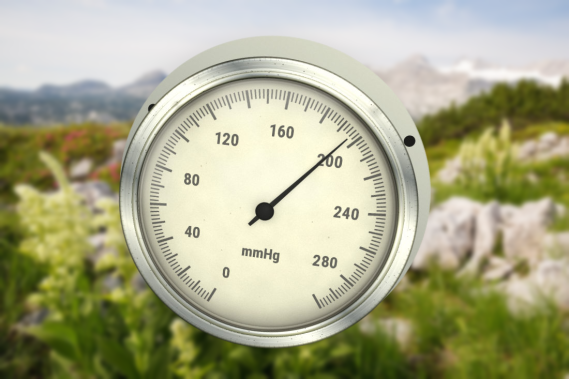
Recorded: 196 mmHg
